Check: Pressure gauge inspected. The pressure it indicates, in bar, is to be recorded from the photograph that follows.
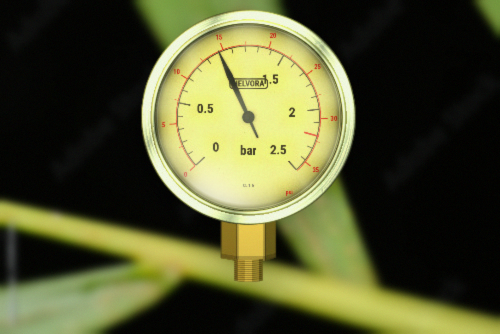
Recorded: 1 bar
